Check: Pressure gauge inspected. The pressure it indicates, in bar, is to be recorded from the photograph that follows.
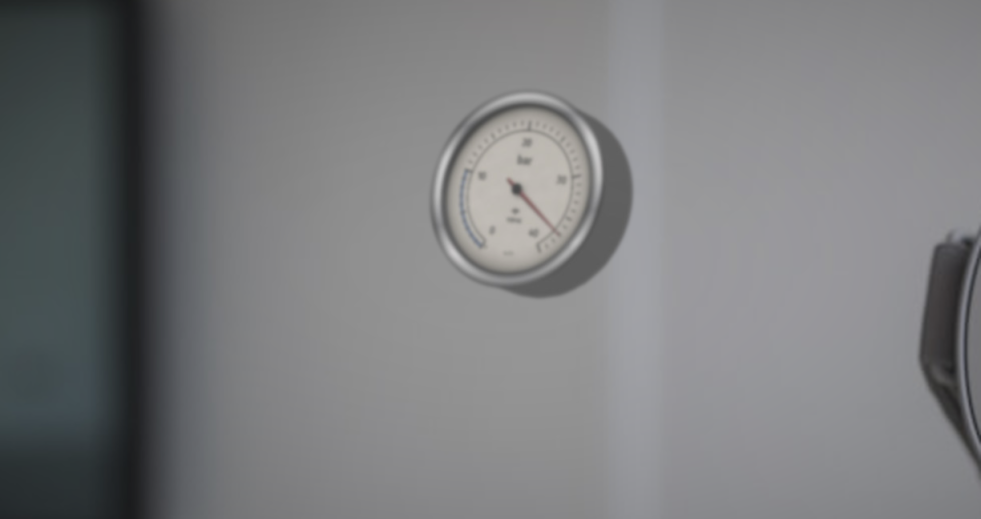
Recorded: 37 bar
